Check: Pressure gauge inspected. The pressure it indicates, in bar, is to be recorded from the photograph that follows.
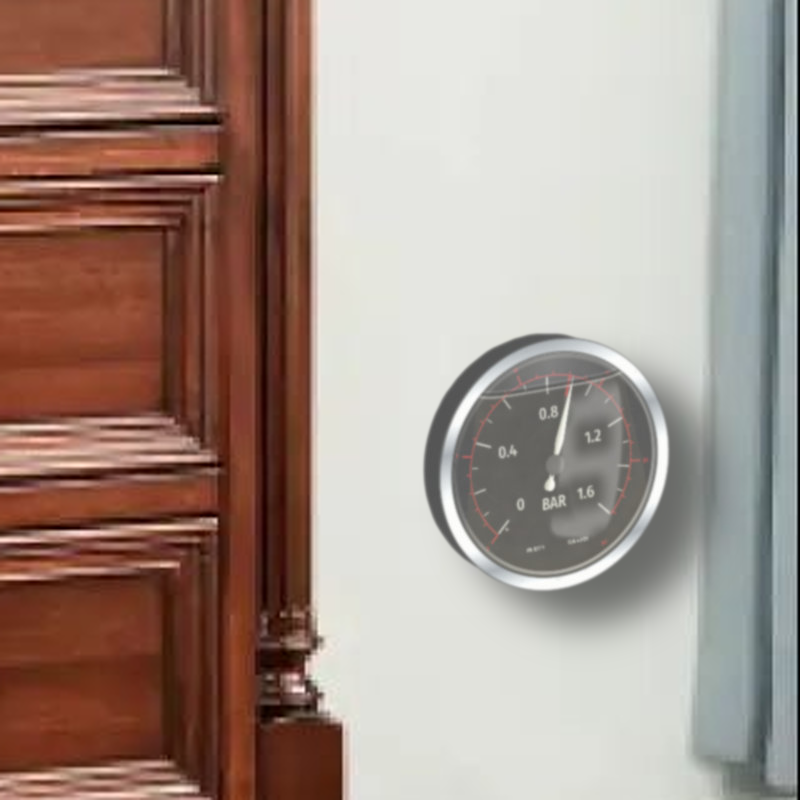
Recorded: 0.9 bar
